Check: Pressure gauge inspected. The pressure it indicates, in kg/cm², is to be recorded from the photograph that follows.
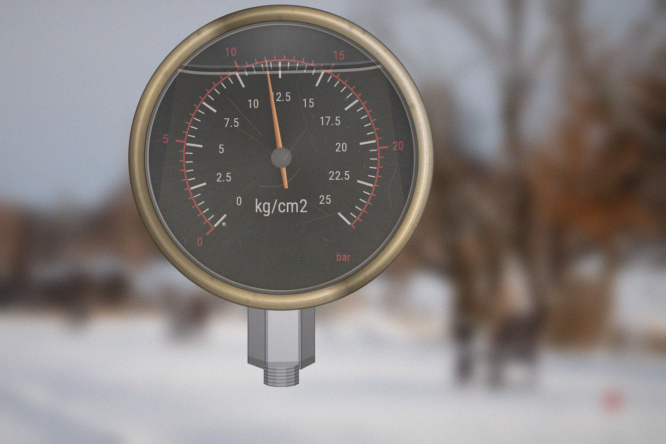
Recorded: 11.75 kg/cm²
